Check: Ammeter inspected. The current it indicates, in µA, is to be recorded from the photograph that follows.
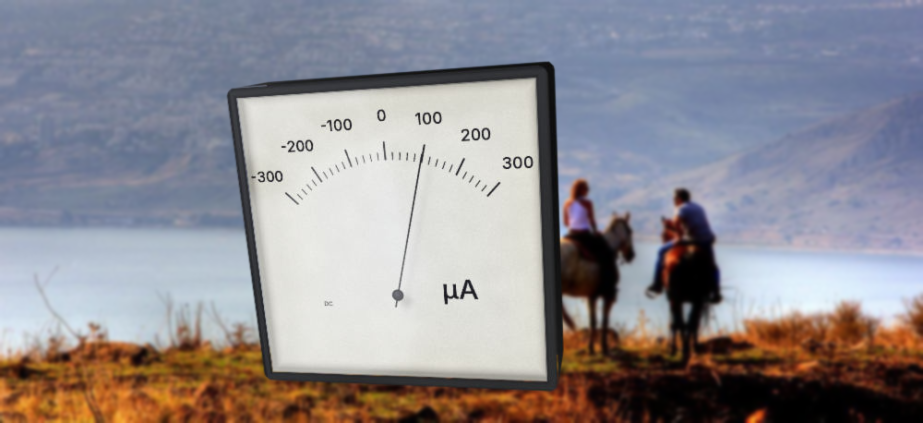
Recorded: 100 µA
